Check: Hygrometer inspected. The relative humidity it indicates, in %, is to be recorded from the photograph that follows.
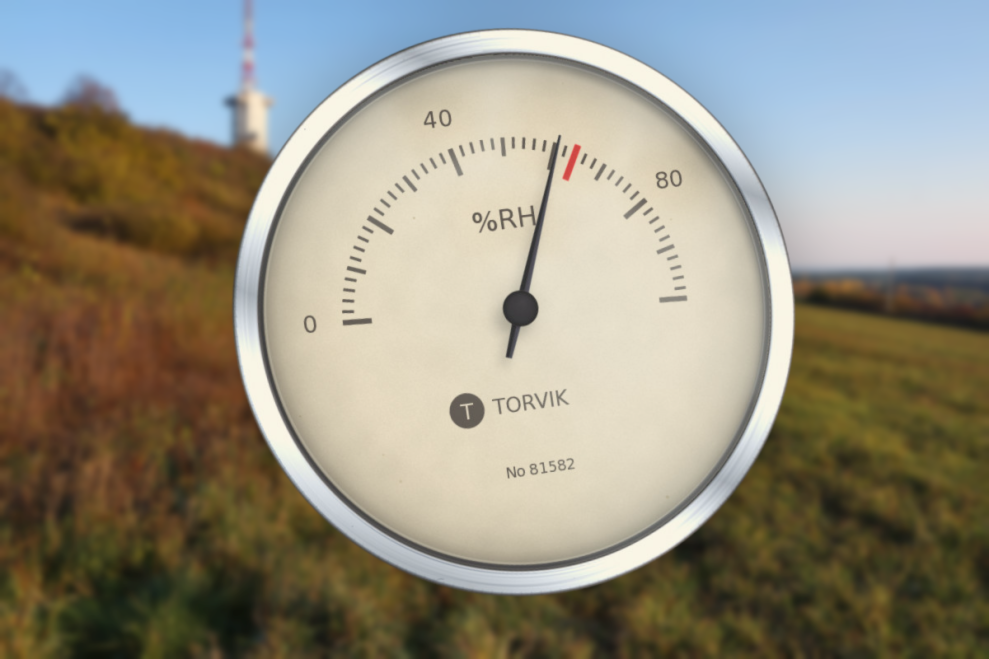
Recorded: 60 %
